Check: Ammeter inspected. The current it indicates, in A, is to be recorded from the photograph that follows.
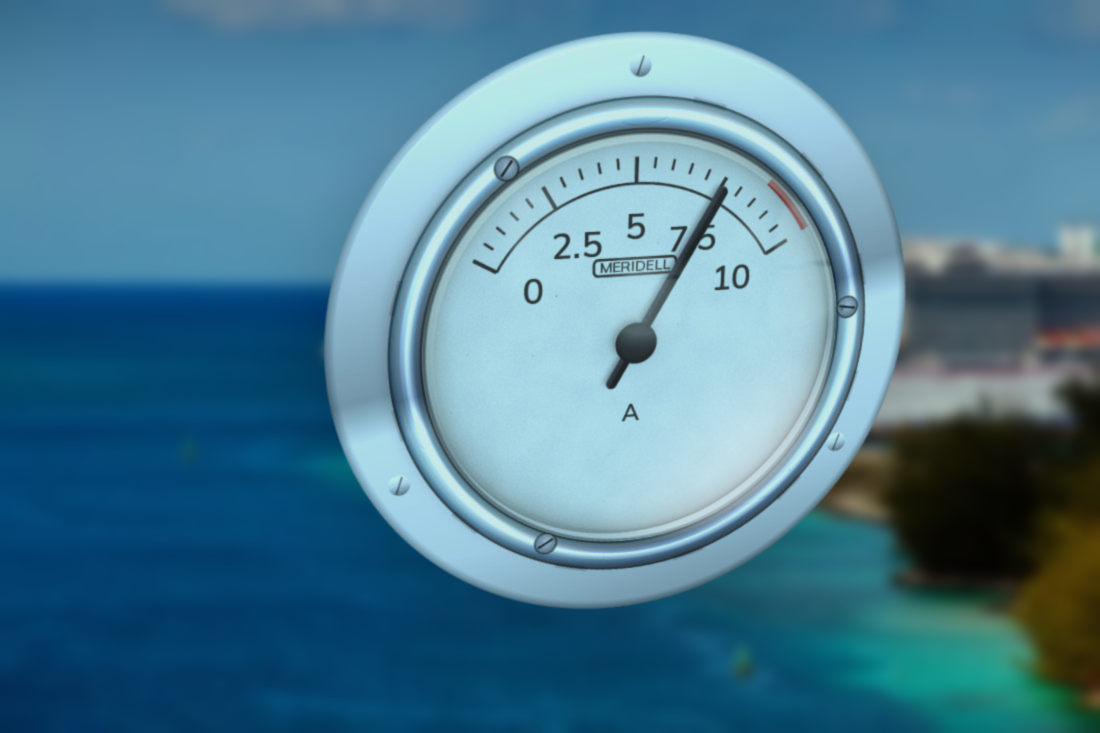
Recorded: 7.5 A
